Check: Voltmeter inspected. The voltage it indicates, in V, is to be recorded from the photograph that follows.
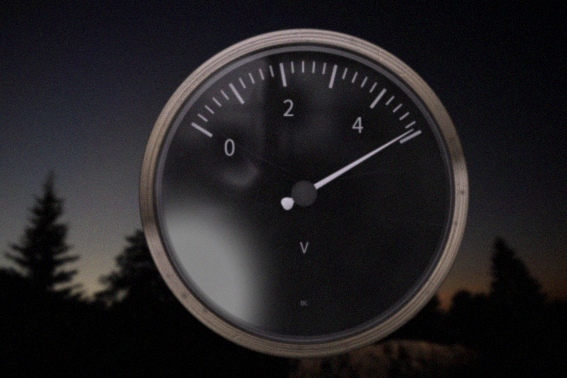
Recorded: 4.9 V
